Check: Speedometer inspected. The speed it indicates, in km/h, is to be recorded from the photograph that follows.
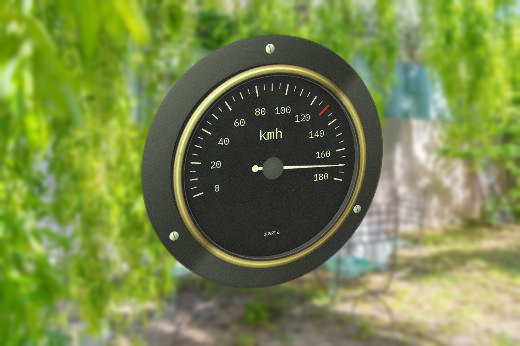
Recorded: 170 km/h
